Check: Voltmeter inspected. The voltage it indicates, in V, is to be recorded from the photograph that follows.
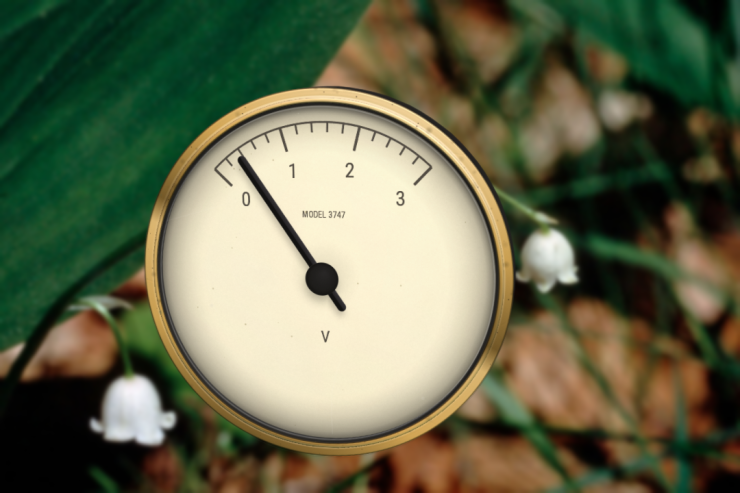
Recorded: 0.4 V
